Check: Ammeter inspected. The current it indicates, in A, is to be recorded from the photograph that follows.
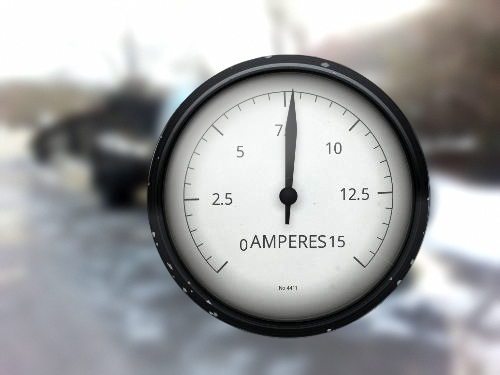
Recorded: 7.75 A
